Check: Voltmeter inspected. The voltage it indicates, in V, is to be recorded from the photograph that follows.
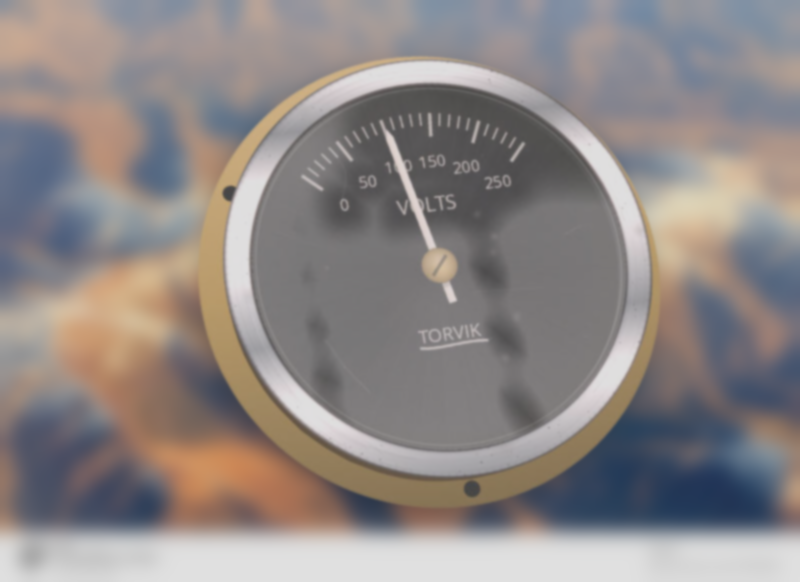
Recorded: 100 V
